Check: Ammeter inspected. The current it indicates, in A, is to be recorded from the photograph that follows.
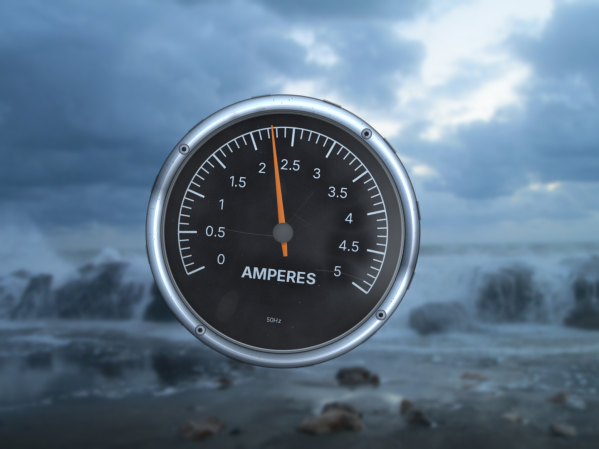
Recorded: 2.25 A
